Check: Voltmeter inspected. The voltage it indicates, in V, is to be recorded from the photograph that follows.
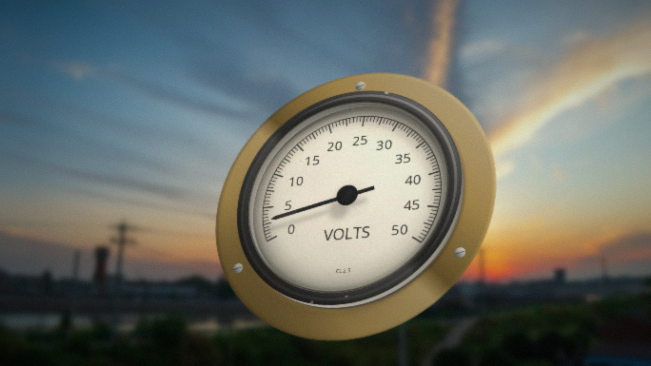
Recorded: 2.5 V
